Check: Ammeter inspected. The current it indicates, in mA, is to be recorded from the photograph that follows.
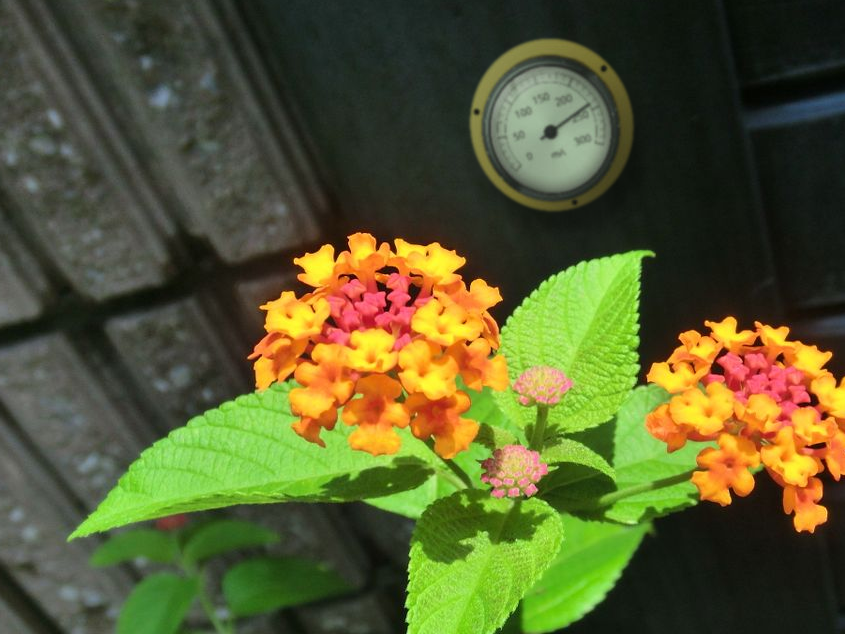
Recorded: 240 mA
